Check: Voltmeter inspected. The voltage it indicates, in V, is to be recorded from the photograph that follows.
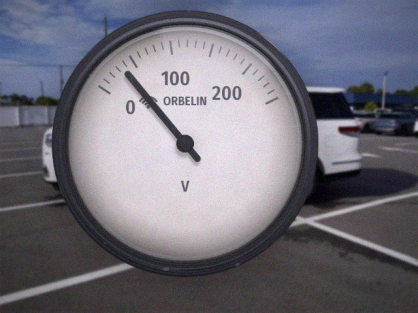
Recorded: 35 V
